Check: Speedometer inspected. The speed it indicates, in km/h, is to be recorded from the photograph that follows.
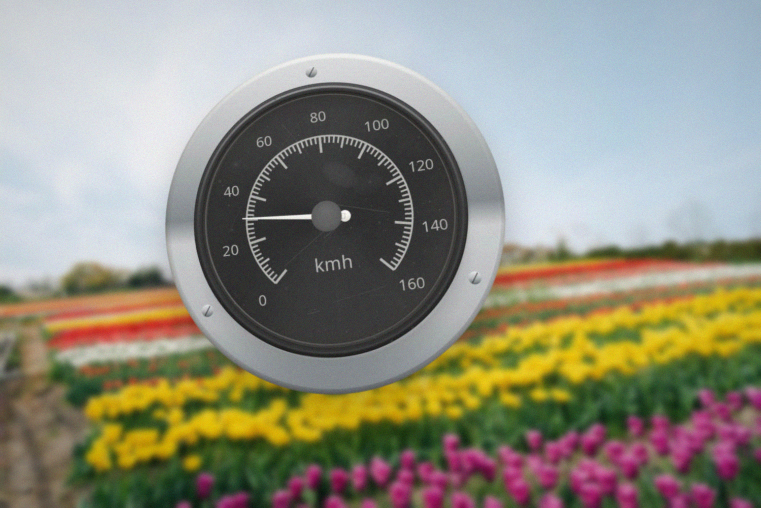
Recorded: 30 km/h
